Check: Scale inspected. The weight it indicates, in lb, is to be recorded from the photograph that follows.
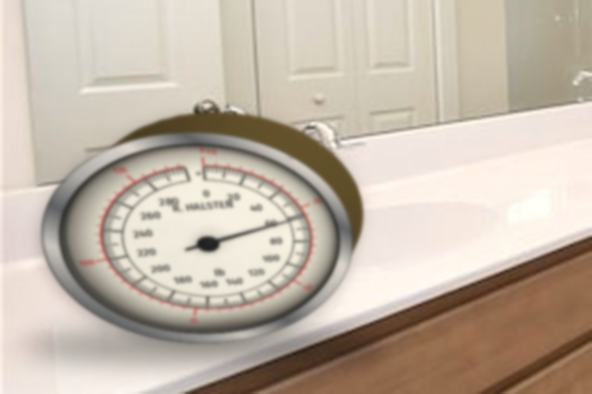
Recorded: 60 lb
